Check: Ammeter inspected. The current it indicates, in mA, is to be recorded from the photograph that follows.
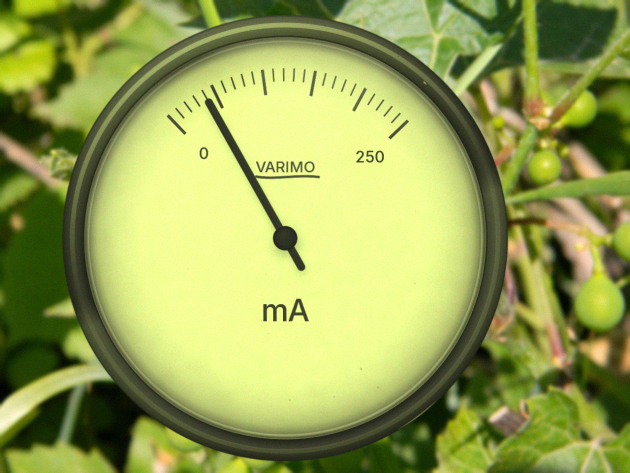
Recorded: 40 mA
